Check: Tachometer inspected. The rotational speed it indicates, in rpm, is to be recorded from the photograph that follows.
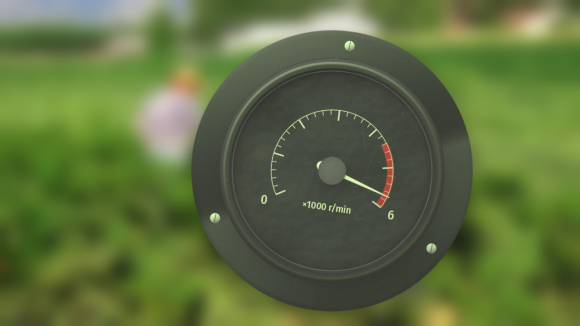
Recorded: 5700 rpm
